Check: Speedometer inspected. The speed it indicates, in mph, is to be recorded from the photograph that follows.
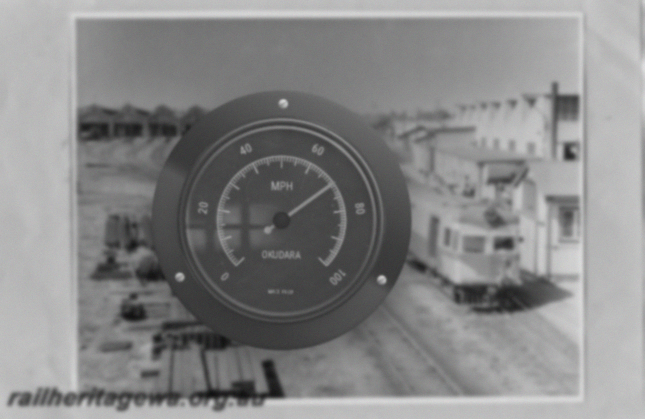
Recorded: 70 mph
